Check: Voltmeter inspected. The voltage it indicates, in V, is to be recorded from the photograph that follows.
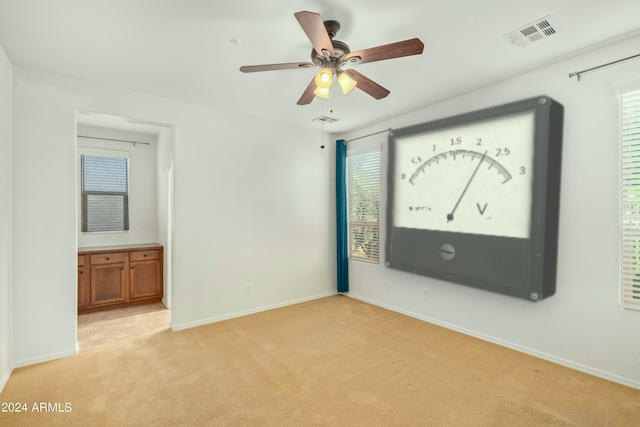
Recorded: 2.25 V
